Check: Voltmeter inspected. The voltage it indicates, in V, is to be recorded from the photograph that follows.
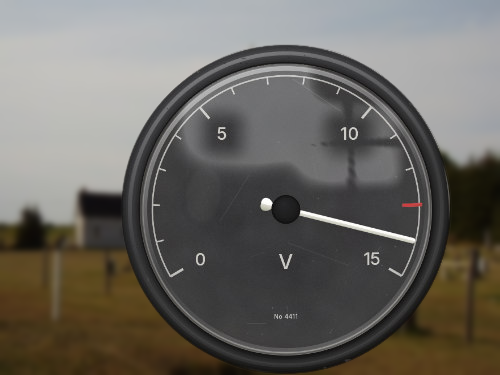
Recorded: 14 V
